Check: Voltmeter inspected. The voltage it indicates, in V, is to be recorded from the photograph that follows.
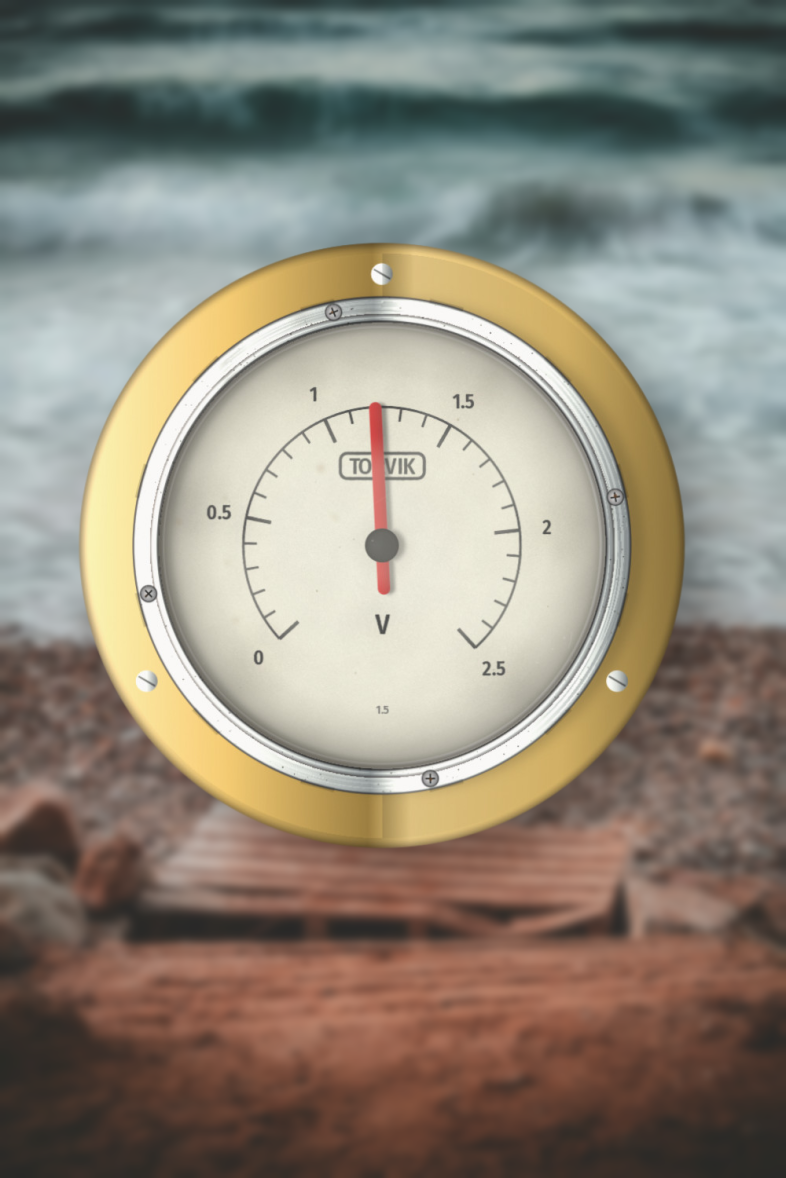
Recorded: 1.2 V
